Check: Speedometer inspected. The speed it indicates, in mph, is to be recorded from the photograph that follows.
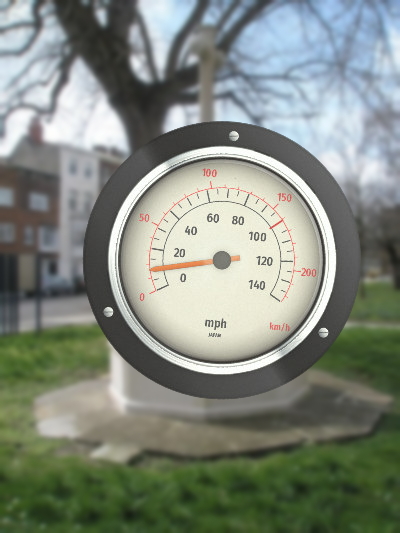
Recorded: 10 mph
